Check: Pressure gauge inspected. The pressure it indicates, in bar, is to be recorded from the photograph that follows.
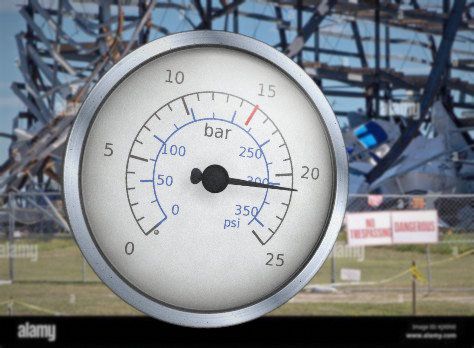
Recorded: 21 bar
